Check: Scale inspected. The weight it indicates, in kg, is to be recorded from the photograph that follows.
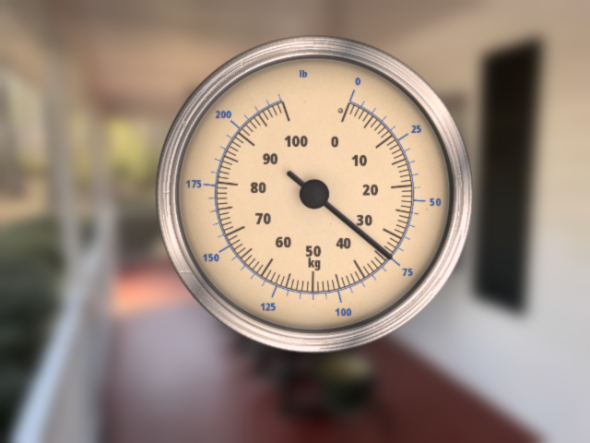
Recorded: 34 kg
